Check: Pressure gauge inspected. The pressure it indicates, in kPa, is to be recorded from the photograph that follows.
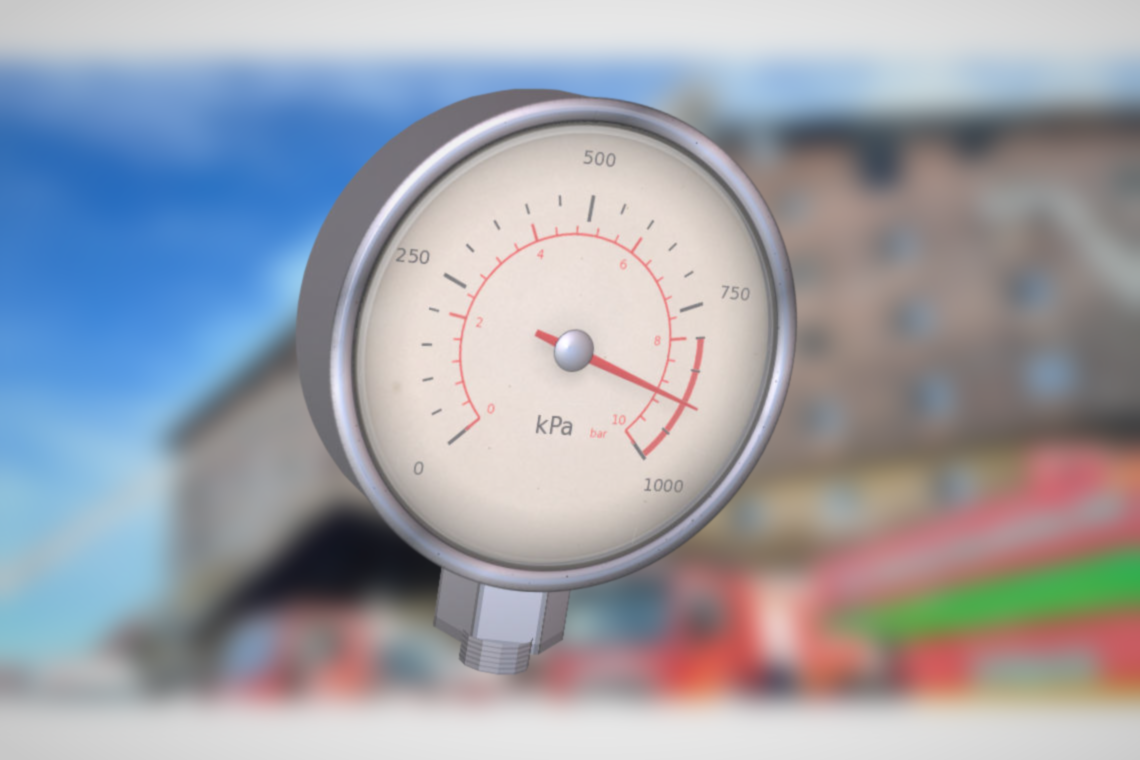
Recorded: 900 kPa
